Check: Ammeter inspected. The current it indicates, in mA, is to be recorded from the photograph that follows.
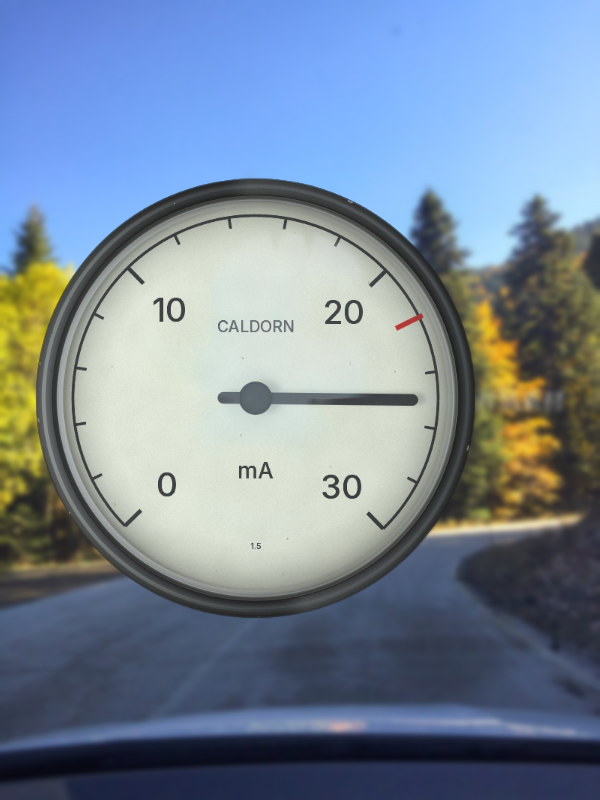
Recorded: 25 mA
